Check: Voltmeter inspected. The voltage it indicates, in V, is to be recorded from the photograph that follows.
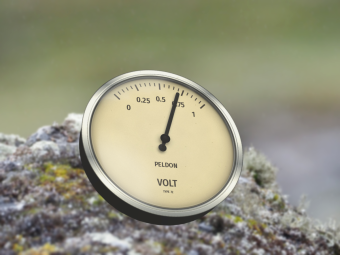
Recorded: 0.7 V
